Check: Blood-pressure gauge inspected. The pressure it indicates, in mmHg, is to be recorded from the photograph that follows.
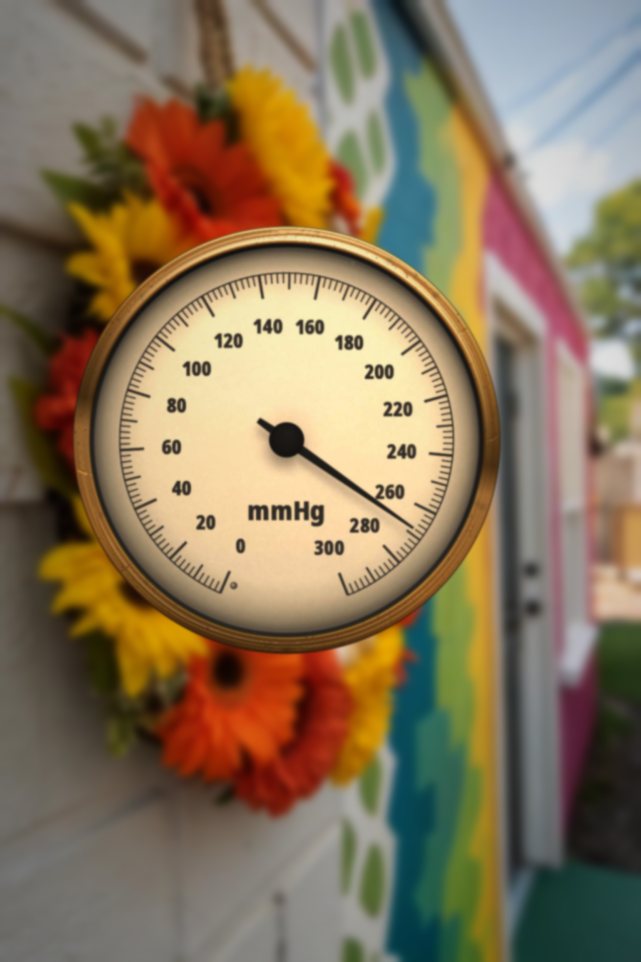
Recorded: 268 mmHg
